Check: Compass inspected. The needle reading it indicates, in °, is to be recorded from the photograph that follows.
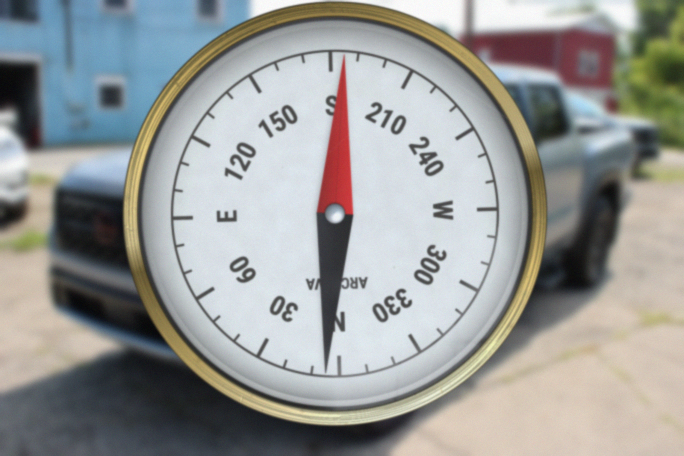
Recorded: 185 °
